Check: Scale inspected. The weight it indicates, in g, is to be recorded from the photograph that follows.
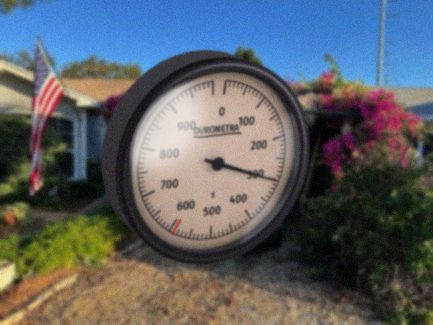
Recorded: 300 g
